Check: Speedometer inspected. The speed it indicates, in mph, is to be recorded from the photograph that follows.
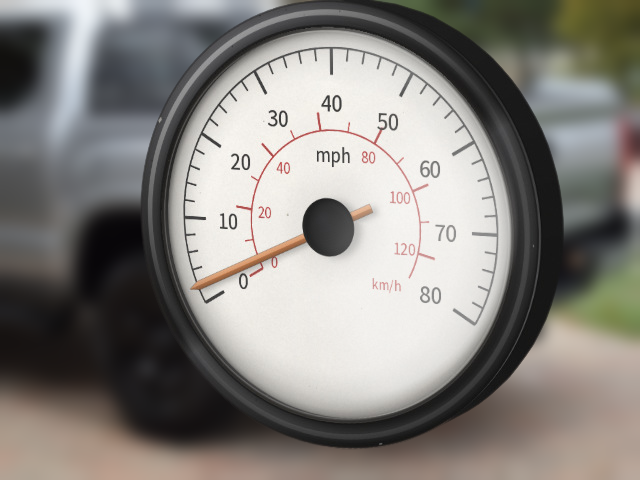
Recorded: 2 mph
